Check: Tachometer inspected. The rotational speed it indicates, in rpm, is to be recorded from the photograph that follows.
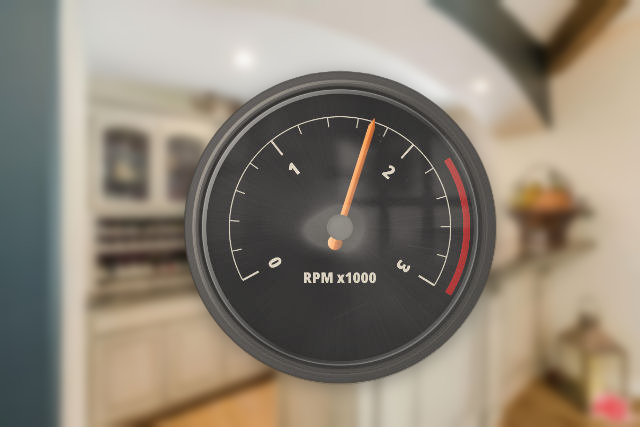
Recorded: 1700 rpm
